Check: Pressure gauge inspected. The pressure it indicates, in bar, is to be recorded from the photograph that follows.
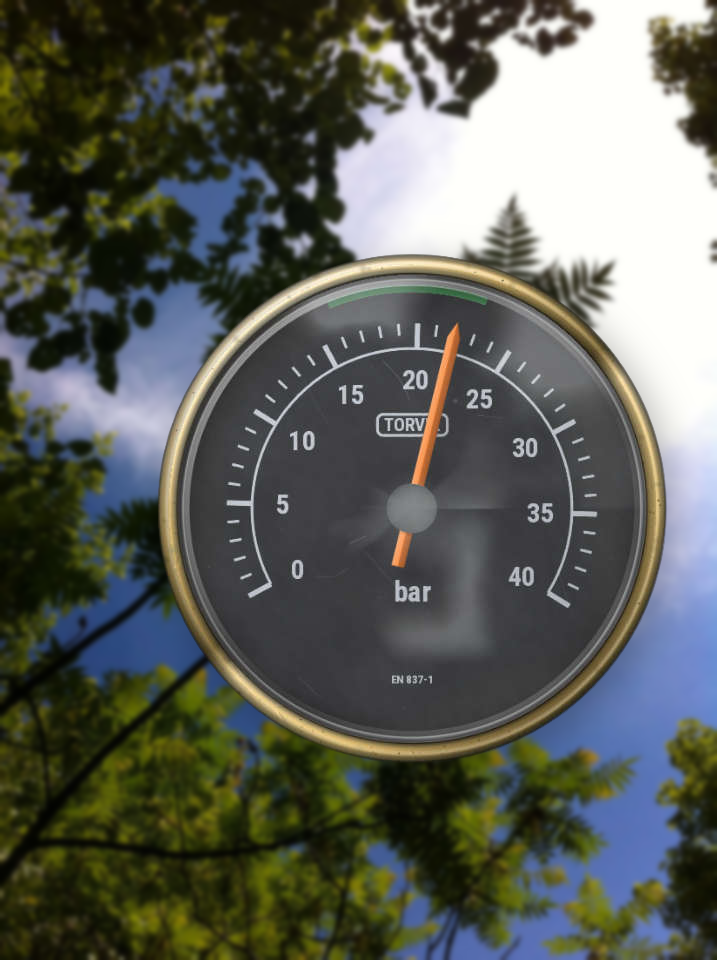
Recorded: 22 bar
